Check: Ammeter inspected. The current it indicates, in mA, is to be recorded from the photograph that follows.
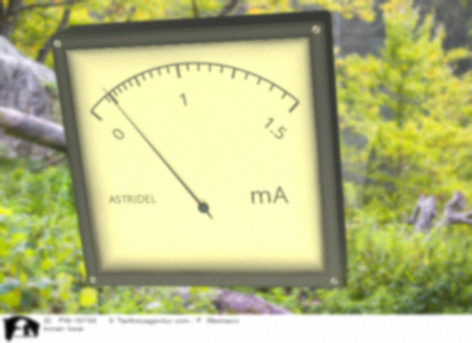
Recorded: 0.5 mA
